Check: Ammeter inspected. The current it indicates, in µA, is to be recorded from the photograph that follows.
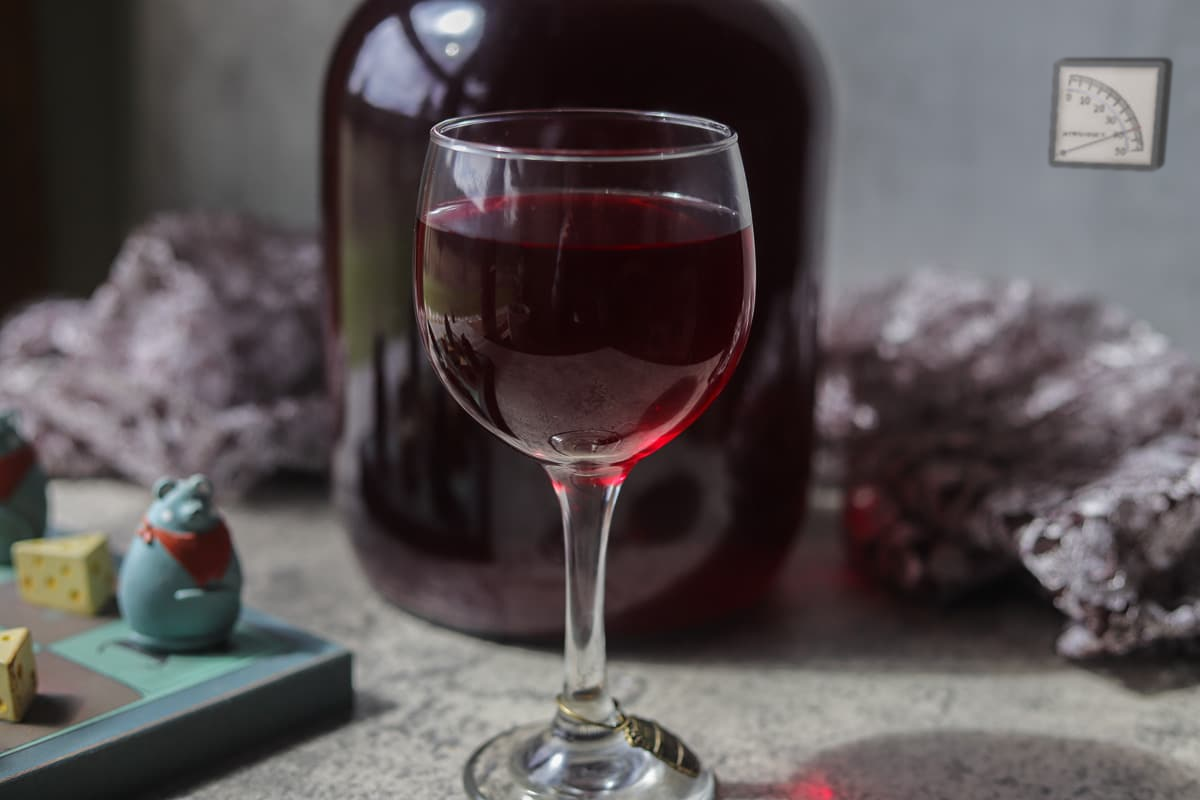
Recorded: 40 µA
